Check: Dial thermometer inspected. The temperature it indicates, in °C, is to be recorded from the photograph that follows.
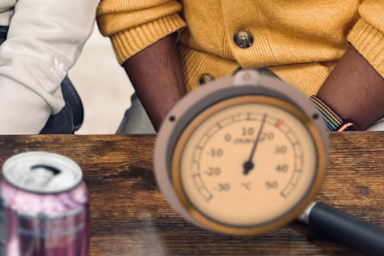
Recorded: 15 °C
